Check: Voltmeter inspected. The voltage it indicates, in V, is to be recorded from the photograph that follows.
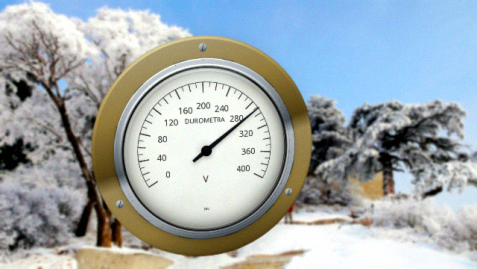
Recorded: 290 V
